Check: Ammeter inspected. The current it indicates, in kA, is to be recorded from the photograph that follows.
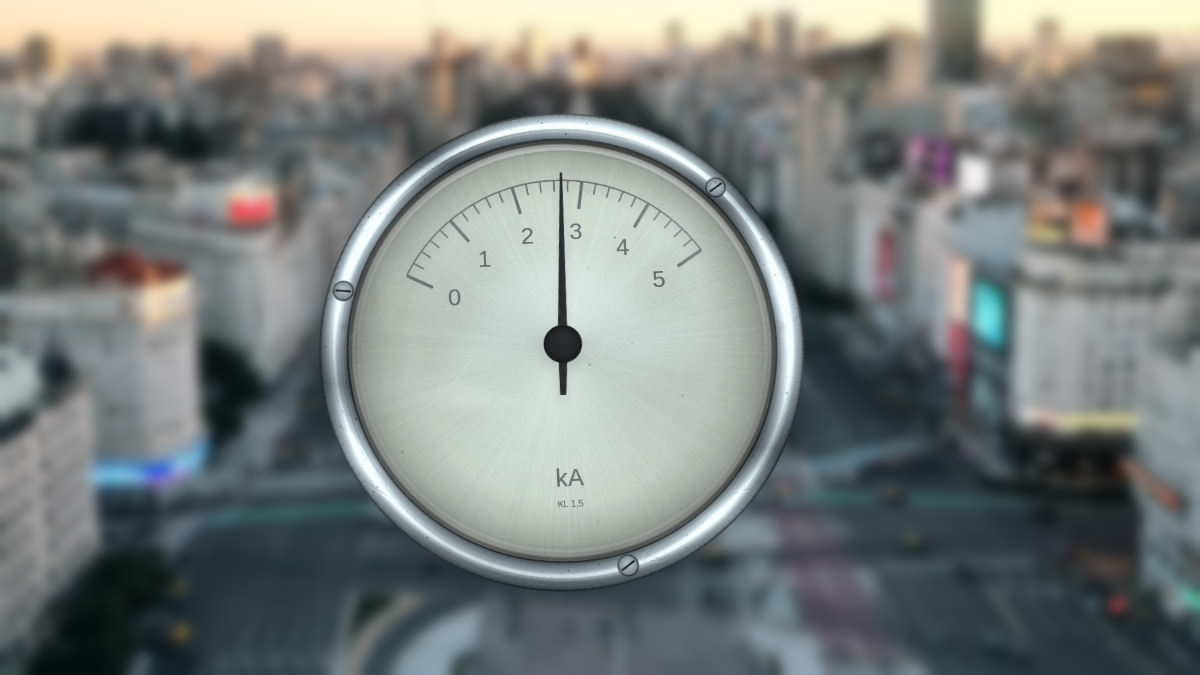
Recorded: 2.7 kA
